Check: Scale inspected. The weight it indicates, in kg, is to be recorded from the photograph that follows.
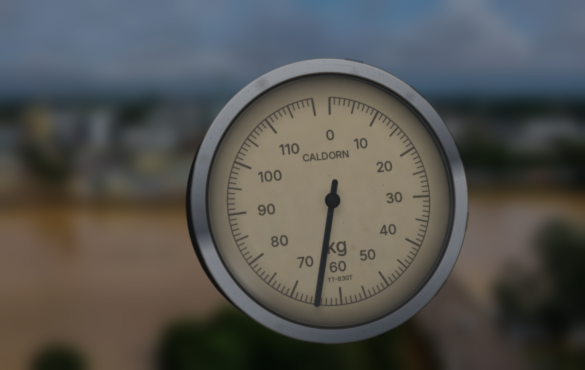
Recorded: 65 kg
